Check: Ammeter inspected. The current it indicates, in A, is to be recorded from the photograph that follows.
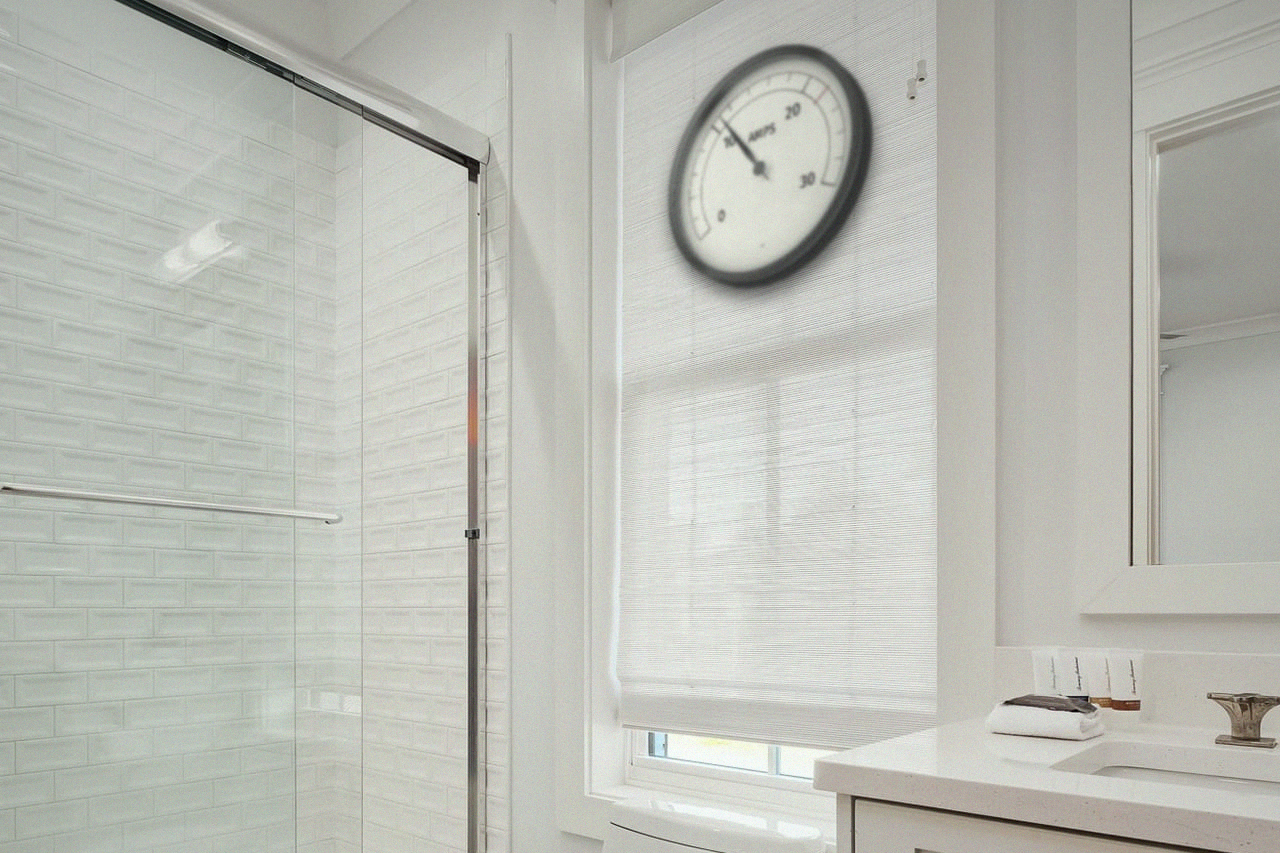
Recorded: 11 A
